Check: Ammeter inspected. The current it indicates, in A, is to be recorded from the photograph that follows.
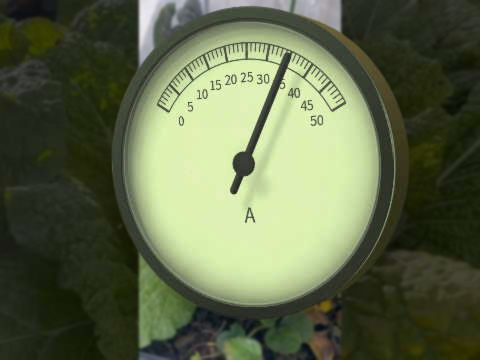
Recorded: 35 A
